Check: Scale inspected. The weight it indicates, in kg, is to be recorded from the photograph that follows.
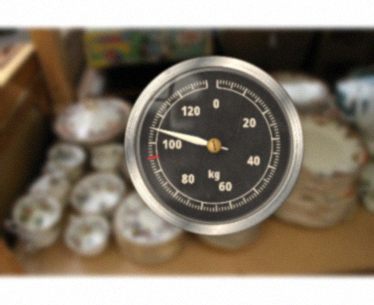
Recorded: 105 kg
